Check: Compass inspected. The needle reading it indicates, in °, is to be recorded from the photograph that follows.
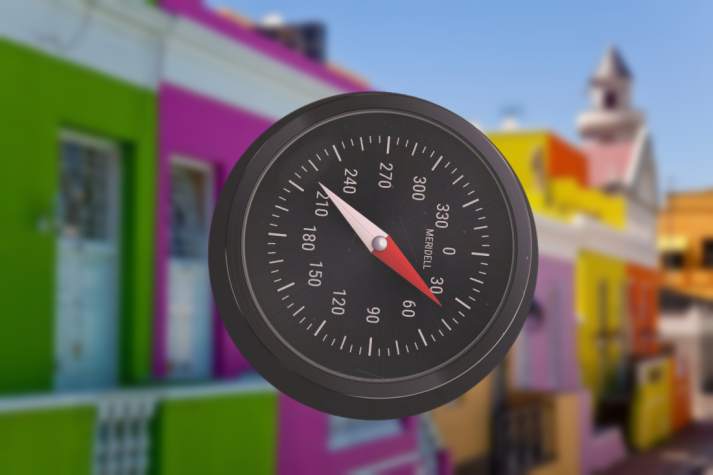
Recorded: 40 °
